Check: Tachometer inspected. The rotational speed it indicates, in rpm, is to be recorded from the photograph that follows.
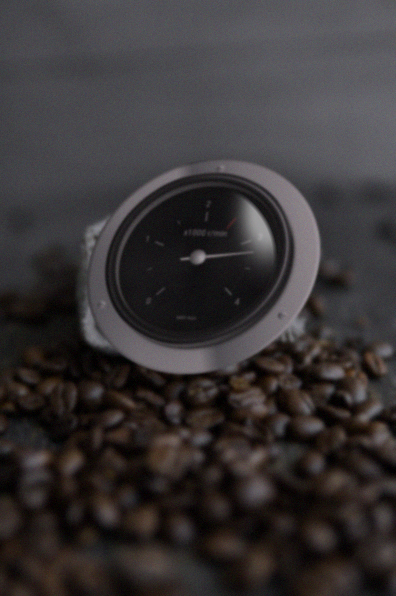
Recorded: 3250 rpm
